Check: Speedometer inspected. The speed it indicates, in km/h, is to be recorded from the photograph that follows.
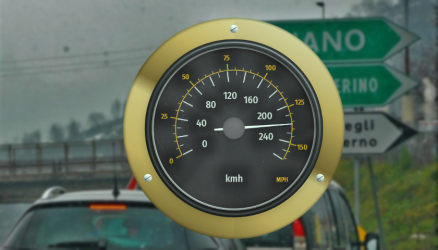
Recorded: 220 km/h
